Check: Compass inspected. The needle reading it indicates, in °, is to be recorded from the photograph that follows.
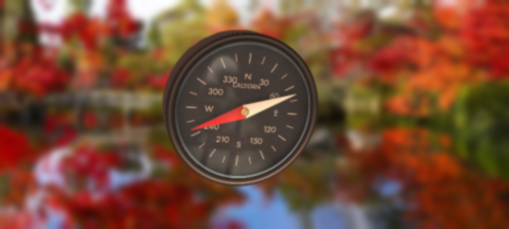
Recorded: 247.5 °
